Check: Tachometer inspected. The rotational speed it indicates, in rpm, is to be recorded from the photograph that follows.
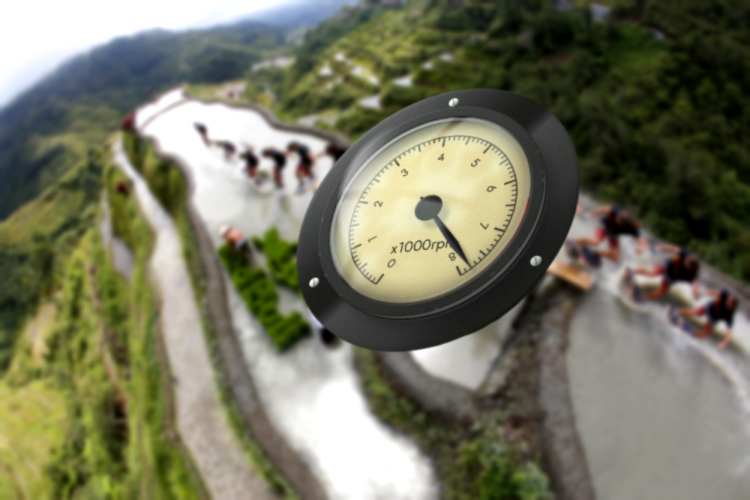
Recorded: 7800 rpm
